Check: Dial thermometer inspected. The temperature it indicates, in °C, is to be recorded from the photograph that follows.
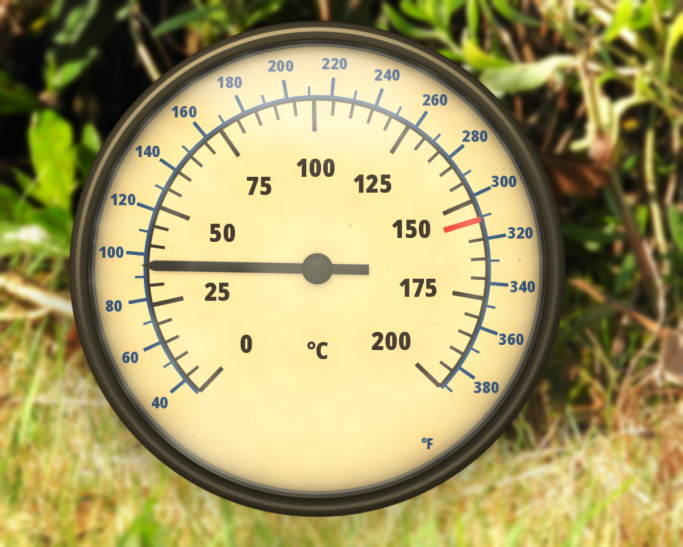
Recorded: 35 °C
